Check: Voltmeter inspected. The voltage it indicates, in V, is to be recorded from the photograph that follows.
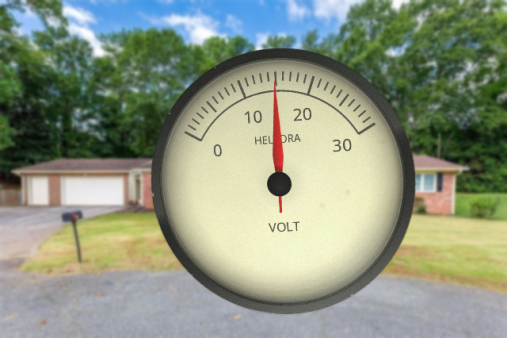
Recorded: 15 V
